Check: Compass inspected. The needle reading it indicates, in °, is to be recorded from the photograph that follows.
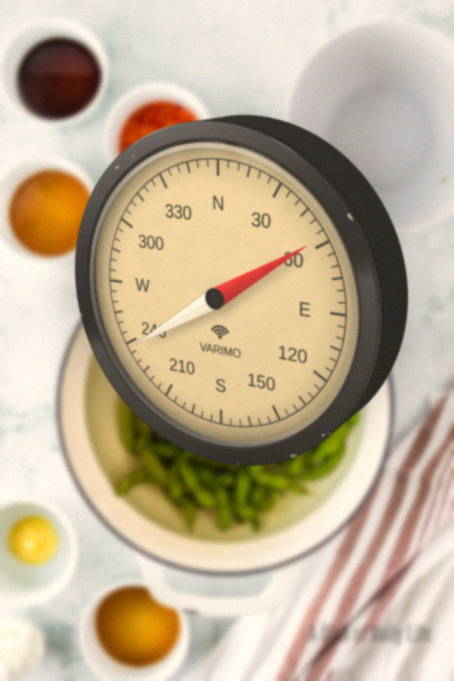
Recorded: 57.5 °
